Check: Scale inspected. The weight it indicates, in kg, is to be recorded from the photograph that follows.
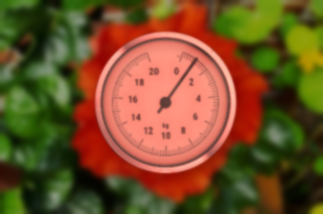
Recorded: 1 kg
